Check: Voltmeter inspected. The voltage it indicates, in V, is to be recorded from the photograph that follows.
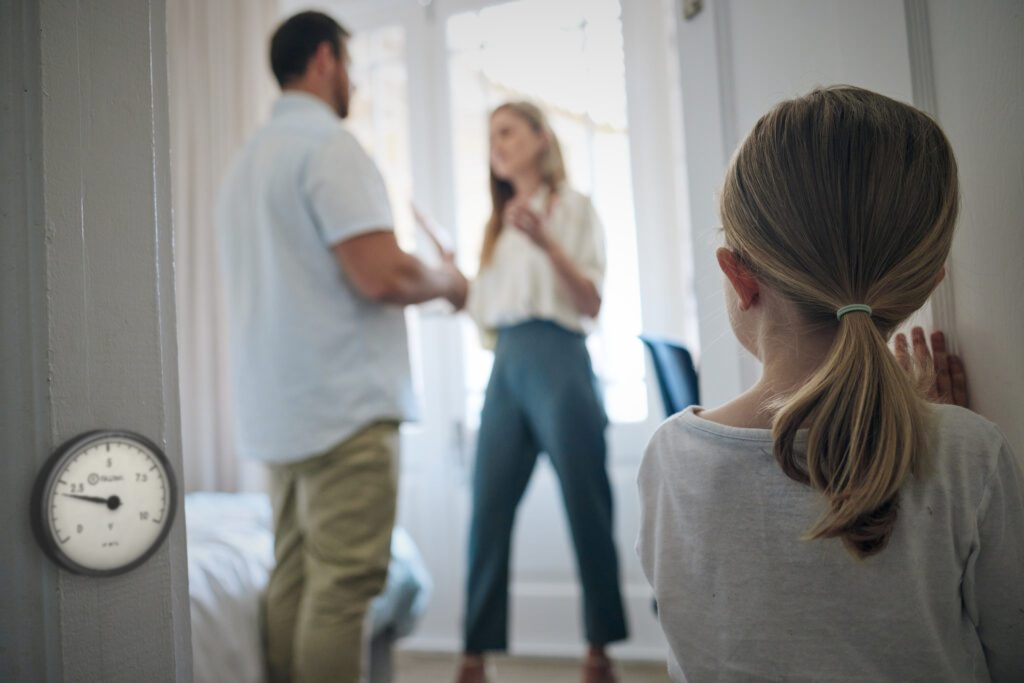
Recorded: 2 V
